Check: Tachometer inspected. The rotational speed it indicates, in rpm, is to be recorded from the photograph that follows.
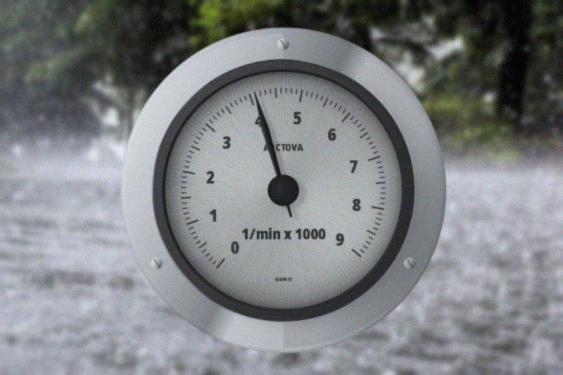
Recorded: 4100 rpm
